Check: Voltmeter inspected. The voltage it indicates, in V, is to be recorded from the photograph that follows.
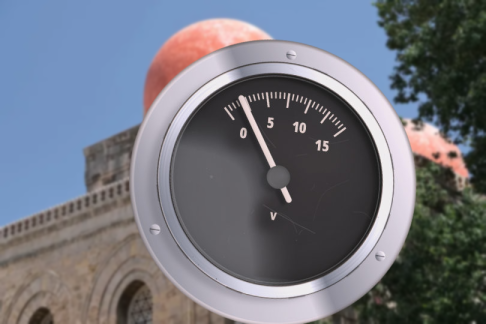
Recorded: 2 V
